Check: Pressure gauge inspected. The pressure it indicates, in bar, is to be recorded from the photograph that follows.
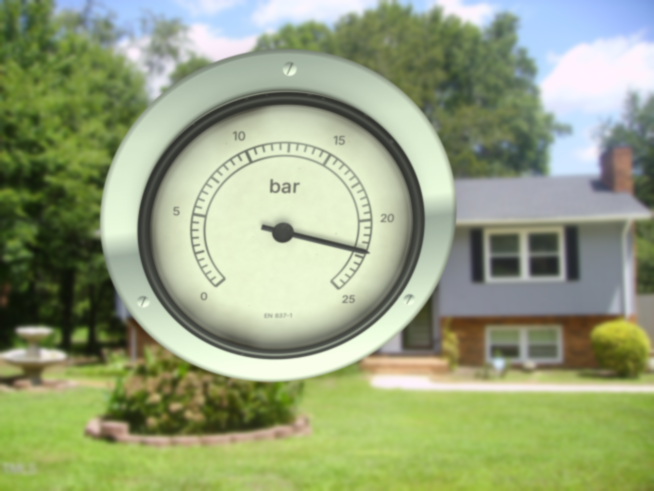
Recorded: 22 bar
